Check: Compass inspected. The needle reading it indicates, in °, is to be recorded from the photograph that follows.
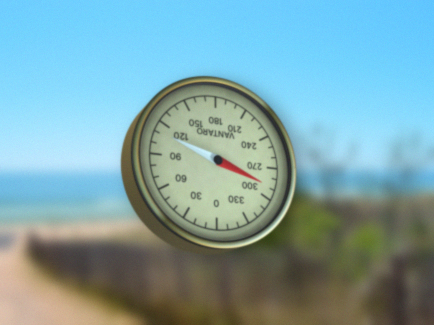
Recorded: 290 °
